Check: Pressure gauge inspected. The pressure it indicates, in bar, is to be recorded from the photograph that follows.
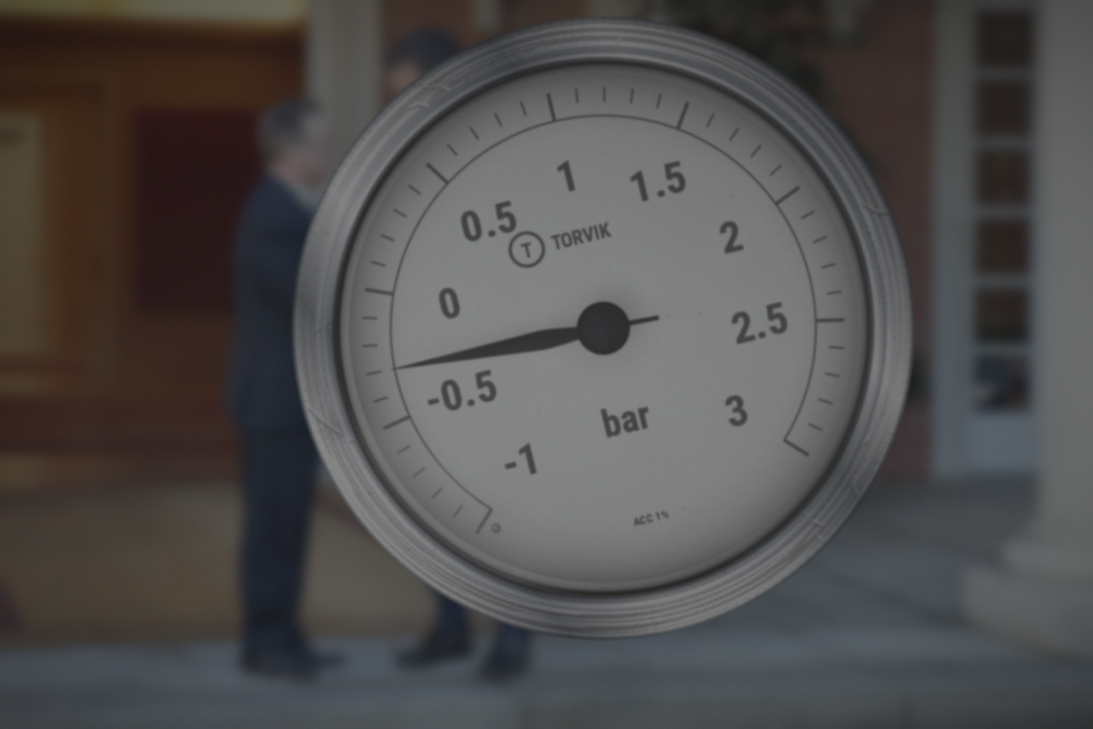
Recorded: -0.3 bar
